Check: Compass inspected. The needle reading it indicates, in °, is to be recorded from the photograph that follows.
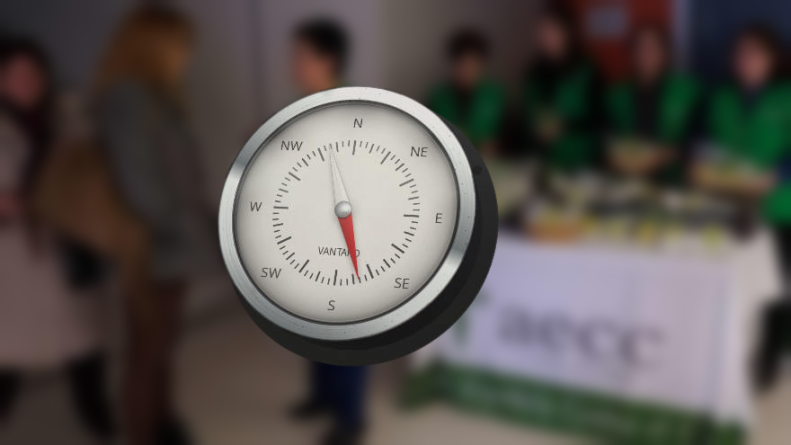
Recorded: 160 °
